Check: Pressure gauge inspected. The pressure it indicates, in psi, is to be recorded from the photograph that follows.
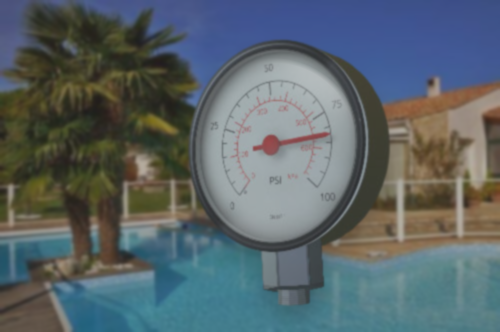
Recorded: 82.5 psi
